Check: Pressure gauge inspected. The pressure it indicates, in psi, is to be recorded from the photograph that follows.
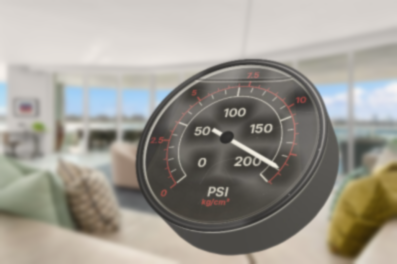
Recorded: 190 psi
